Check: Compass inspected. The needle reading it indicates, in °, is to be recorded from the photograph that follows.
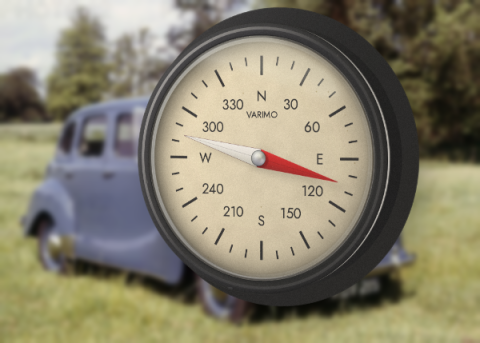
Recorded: 105 °
